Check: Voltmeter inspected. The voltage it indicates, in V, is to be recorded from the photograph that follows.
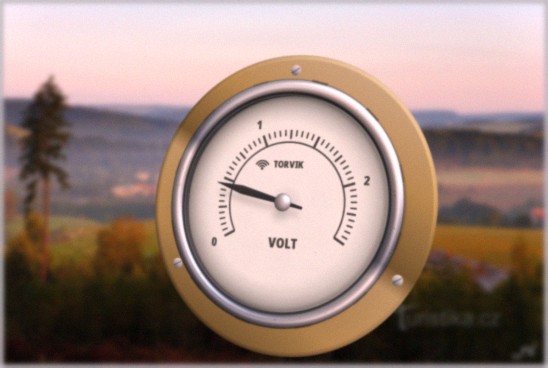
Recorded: 0.45 V
